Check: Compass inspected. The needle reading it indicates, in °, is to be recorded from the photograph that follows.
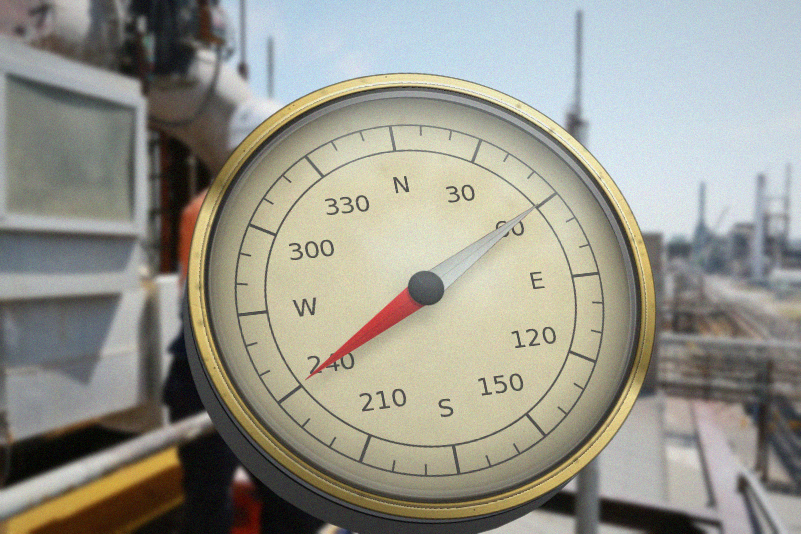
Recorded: 240 °
